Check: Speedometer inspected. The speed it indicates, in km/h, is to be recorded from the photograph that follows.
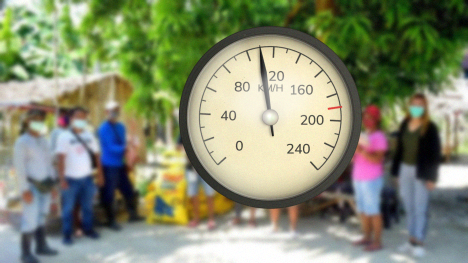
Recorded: 110 km/h
